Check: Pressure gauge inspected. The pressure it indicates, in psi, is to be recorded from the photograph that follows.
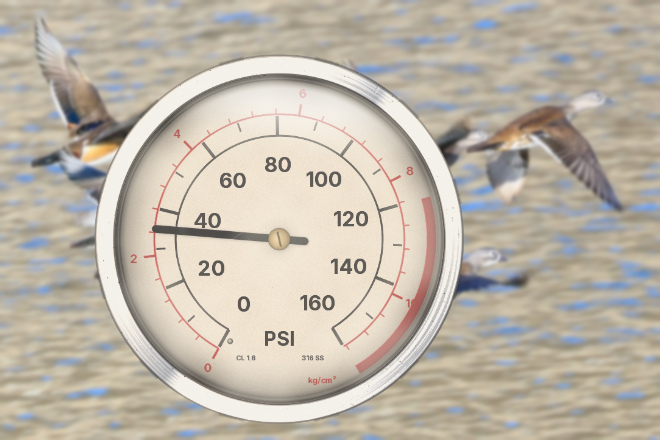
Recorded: 35 psi
